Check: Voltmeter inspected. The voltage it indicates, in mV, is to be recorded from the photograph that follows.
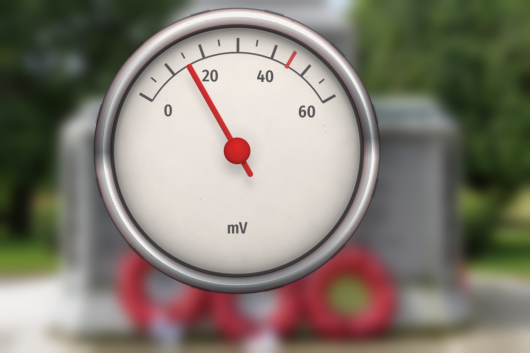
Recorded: 15 mV
